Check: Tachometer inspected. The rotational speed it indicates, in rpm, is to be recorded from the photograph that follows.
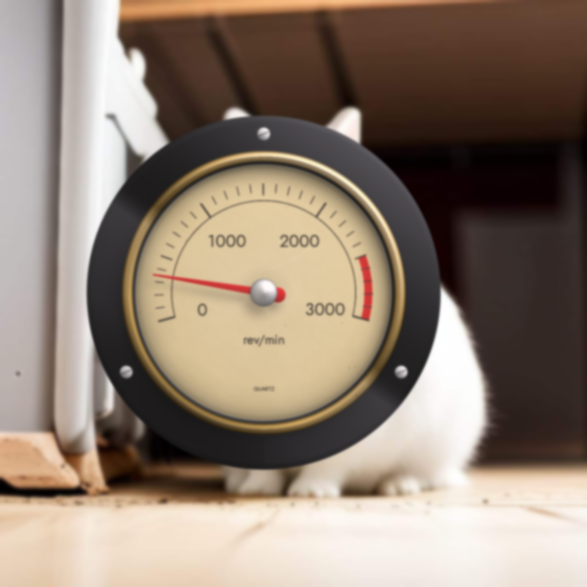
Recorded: 350 rpm
